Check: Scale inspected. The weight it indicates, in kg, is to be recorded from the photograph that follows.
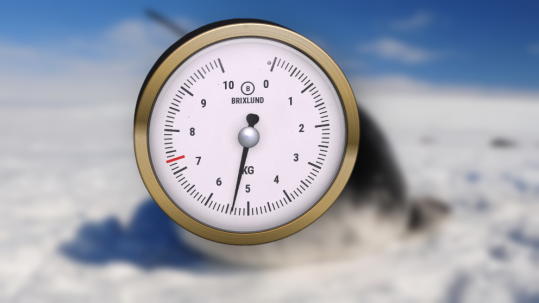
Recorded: 5.4 kg
